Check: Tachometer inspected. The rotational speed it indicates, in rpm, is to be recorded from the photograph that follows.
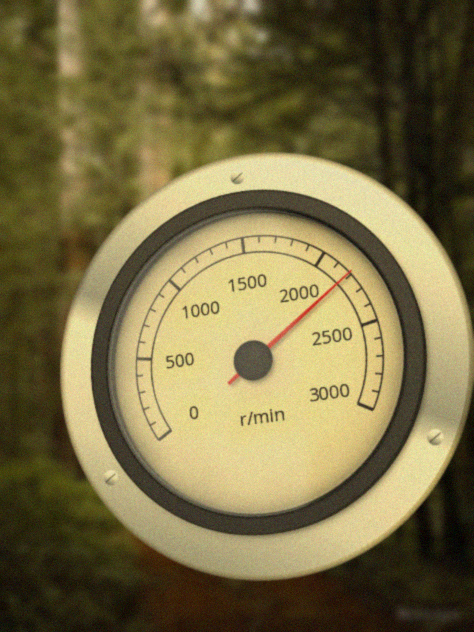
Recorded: 2200 rpm
